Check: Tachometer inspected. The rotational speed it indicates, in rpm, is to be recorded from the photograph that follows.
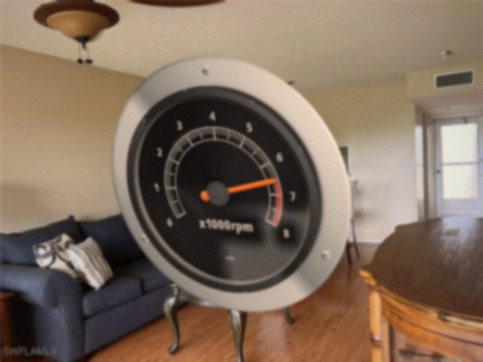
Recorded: 6500 rpm
